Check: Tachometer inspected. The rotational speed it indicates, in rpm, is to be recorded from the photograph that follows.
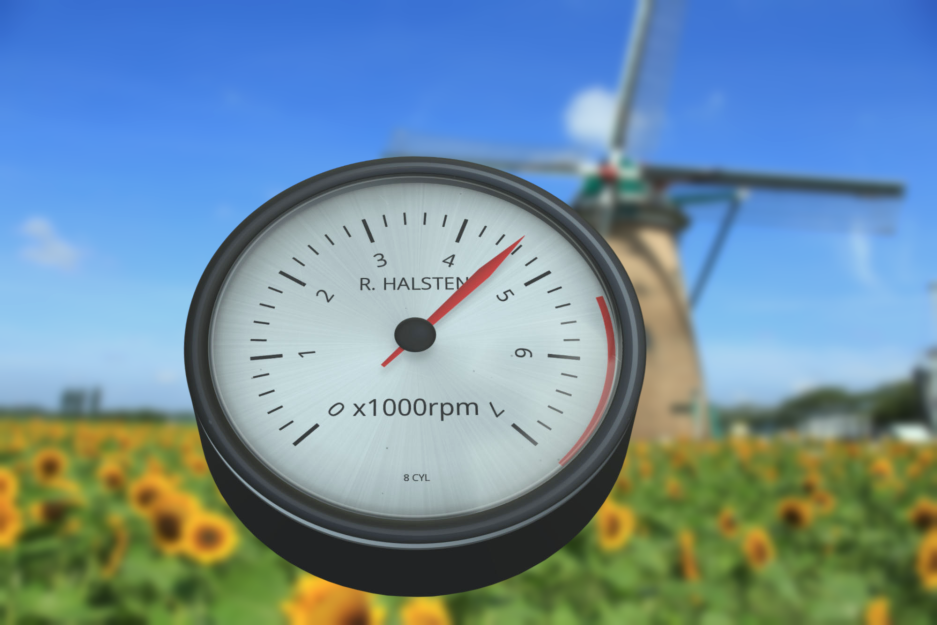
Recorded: 4600 rpm
